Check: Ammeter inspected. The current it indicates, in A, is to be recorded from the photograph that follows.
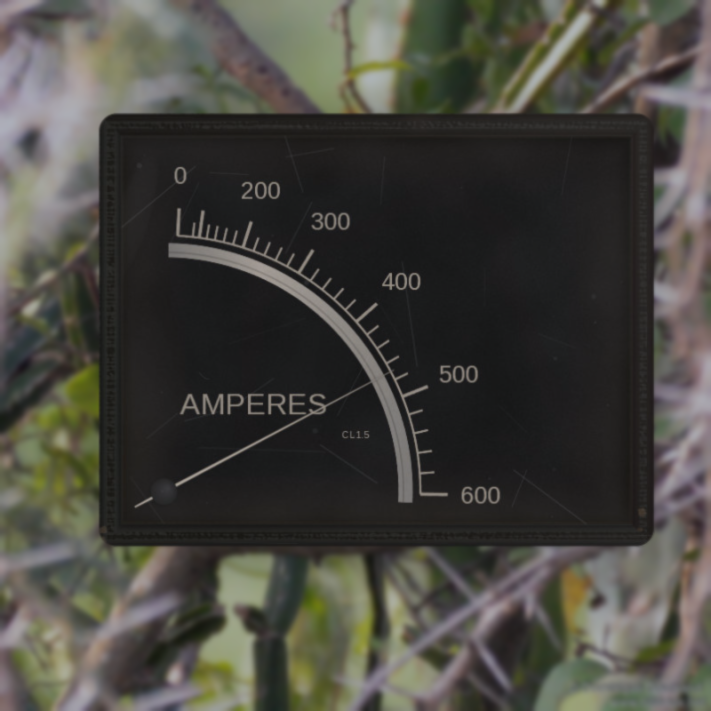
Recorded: 470 A
